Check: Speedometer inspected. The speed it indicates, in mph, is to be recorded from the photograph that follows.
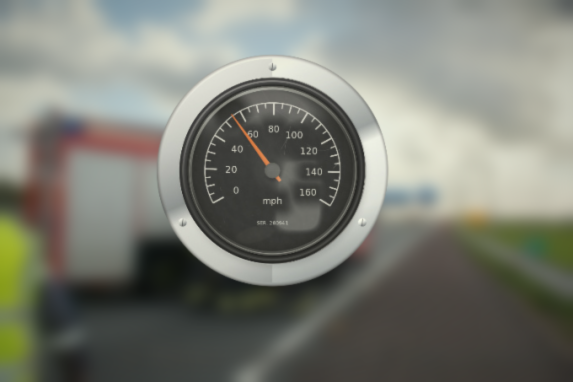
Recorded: 55 mph
